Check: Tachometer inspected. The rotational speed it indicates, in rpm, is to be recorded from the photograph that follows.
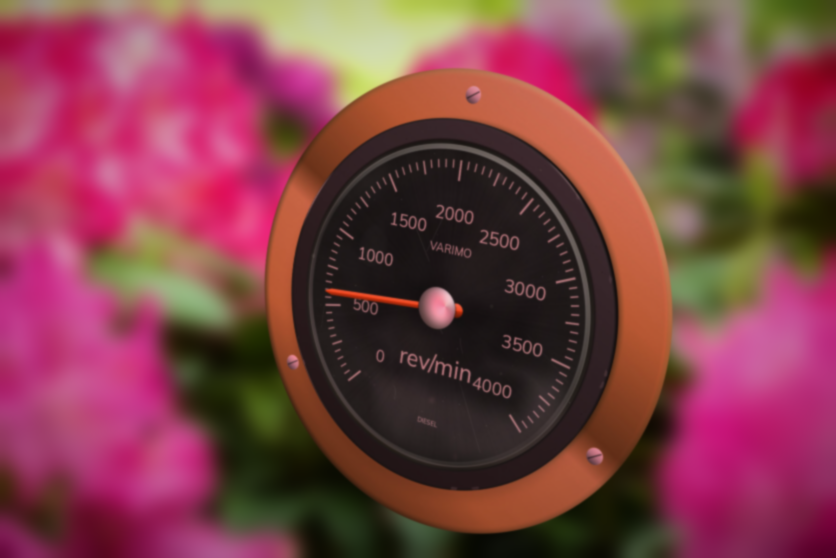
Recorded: 600 rpm
